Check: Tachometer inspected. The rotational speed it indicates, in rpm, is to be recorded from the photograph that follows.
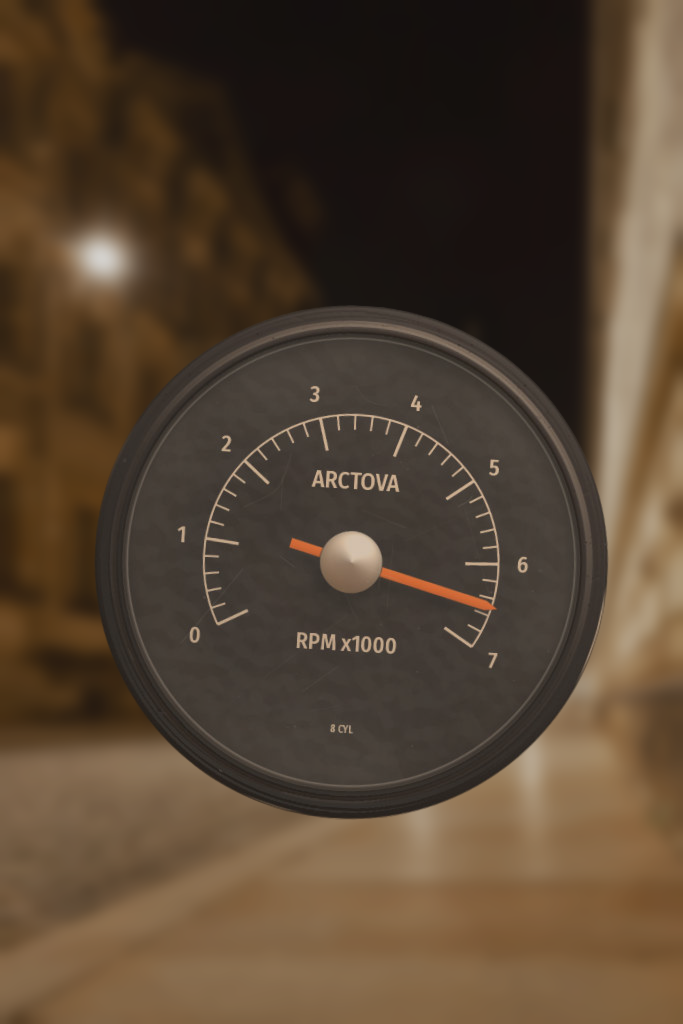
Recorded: 6500 rpm
